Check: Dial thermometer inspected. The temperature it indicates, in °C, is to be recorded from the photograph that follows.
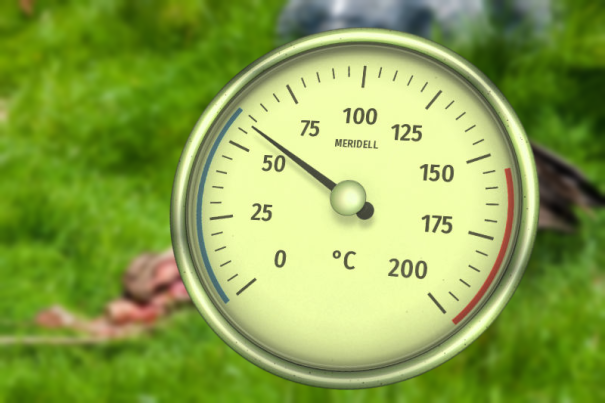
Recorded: 57.5 °C
